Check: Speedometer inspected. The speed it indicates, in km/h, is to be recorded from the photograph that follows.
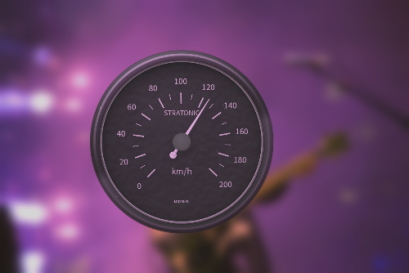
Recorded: 125 km/h
